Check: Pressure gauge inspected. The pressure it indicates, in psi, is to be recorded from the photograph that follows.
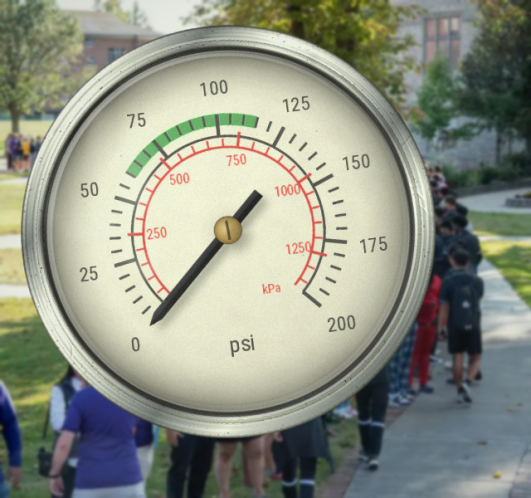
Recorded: 0 psi
